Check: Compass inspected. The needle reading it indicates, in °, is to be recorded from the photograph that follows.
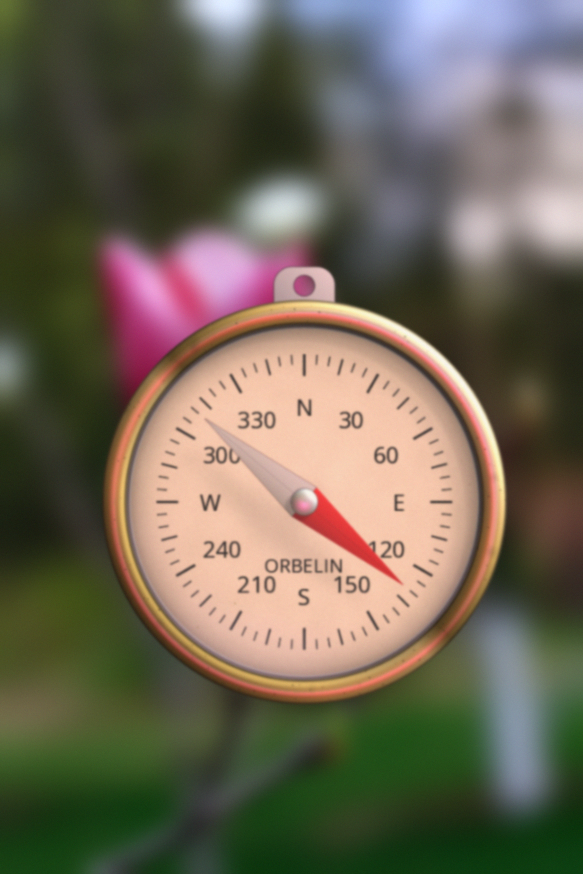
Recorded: 130 °
